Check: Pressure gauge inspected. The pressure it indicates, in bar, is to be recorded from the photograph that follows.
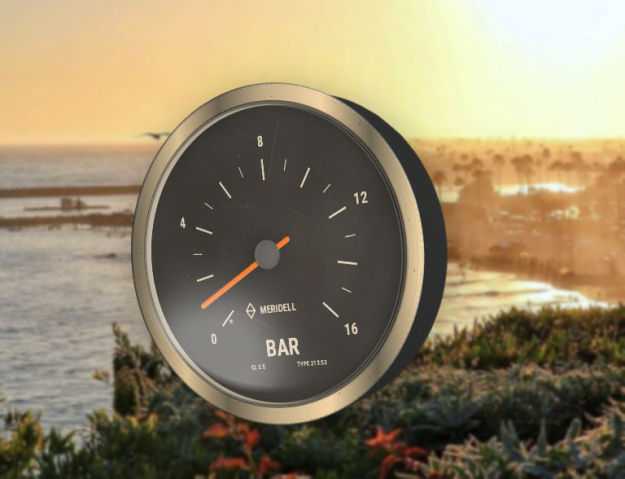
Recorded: 1 bar
